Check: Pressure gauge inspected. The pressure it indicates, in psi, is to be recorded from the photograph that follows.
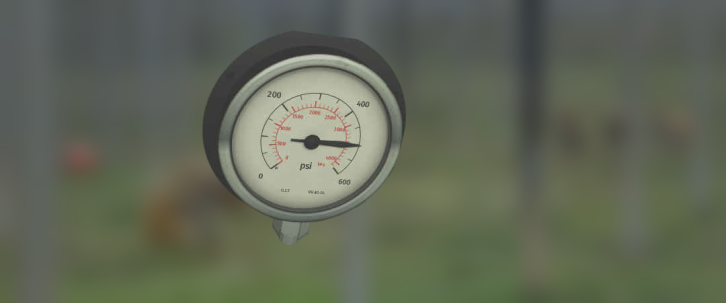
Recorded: 500 psi
